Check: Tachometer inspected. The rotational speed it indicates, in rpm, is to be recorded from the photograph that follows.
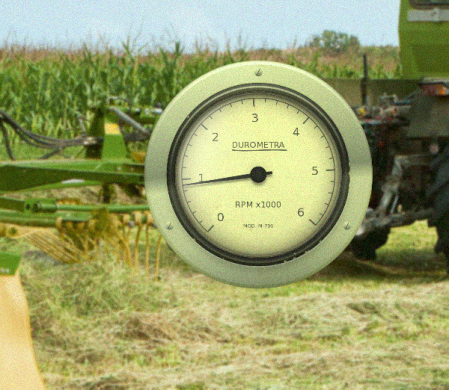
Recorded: 900 rpm
